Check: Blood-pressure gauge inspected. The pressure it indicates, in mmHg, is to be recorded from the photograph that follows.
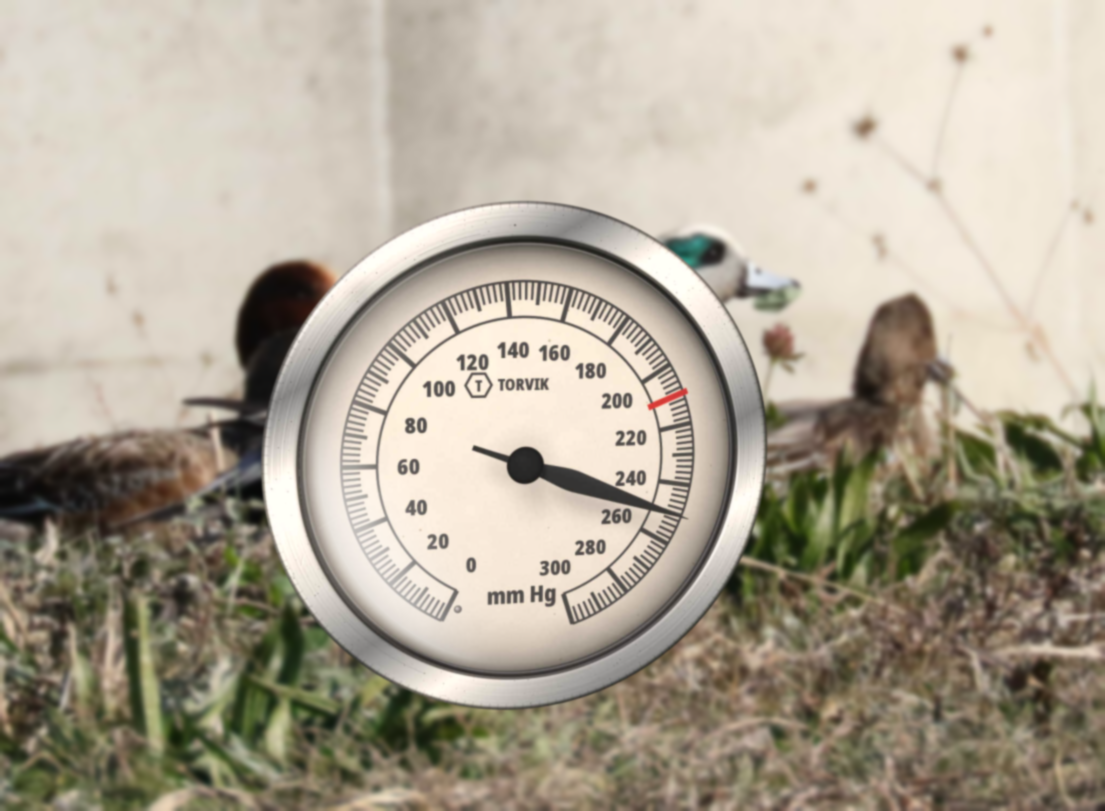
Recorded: 250 mmHg
